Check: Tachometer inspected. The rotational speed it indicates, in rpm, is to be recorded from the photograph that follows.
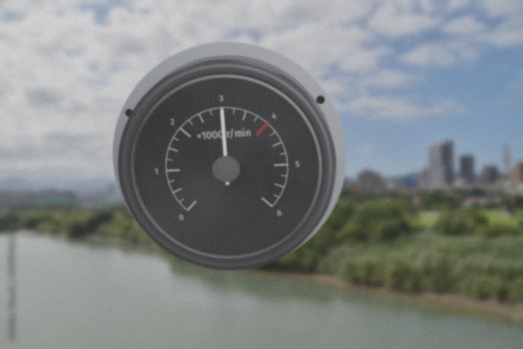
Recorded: 3000 rpm
